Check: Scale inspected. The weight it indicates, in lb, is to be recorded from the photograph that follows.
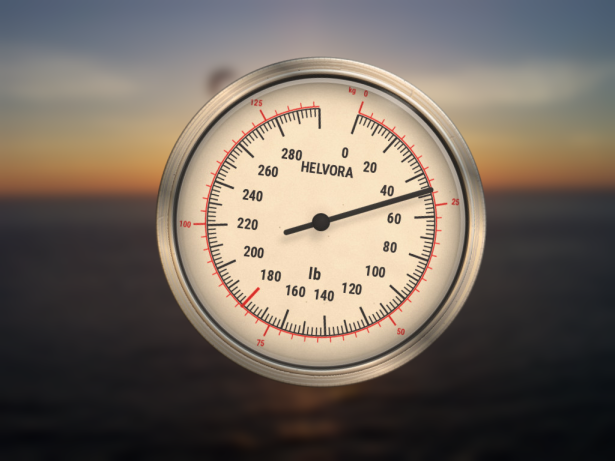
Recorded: 48 lb
